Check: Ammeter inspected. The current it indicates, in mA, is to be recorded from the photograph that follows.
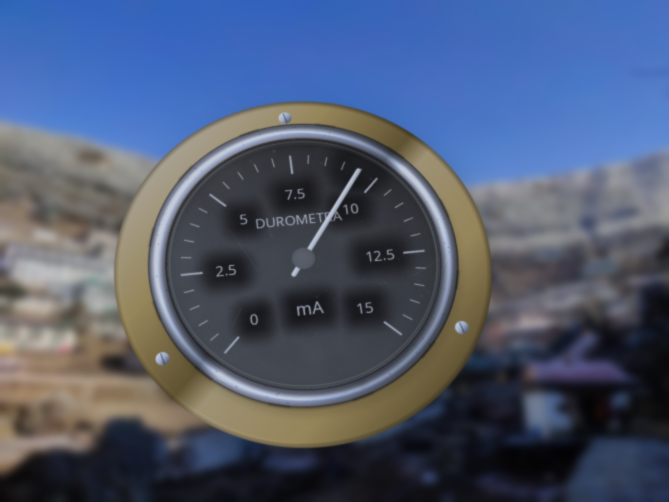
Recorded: 9.5 mA
